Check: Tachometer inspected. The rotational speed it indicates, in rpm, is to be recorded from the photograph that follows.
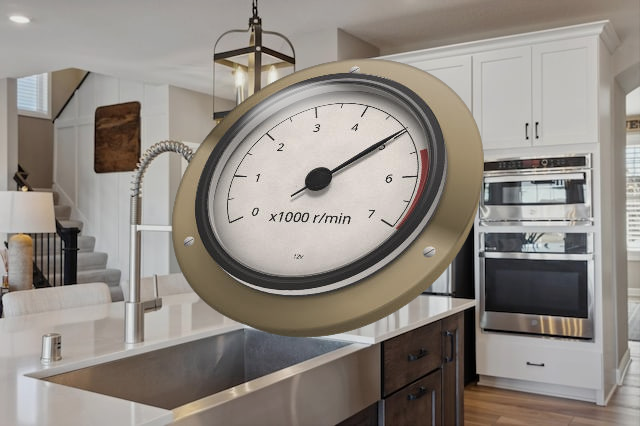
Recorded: 5000 rpm
